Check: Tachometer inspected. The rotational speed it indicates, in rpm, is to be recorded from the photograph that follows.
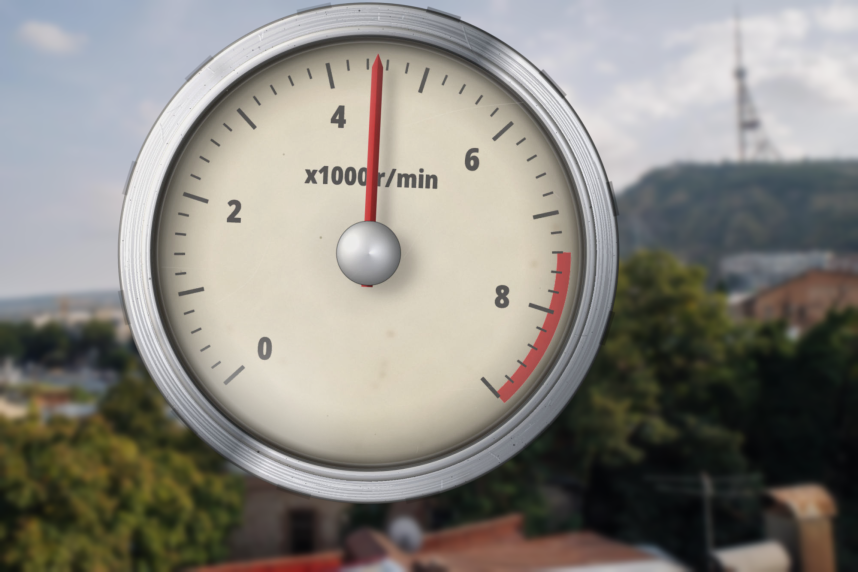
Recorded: 4500 rpm
